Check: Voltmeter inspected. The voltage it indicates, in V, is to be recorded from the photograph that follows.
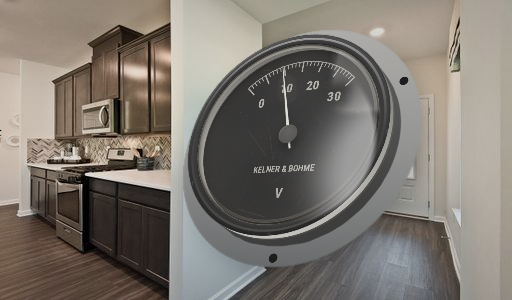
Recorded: 10 V
